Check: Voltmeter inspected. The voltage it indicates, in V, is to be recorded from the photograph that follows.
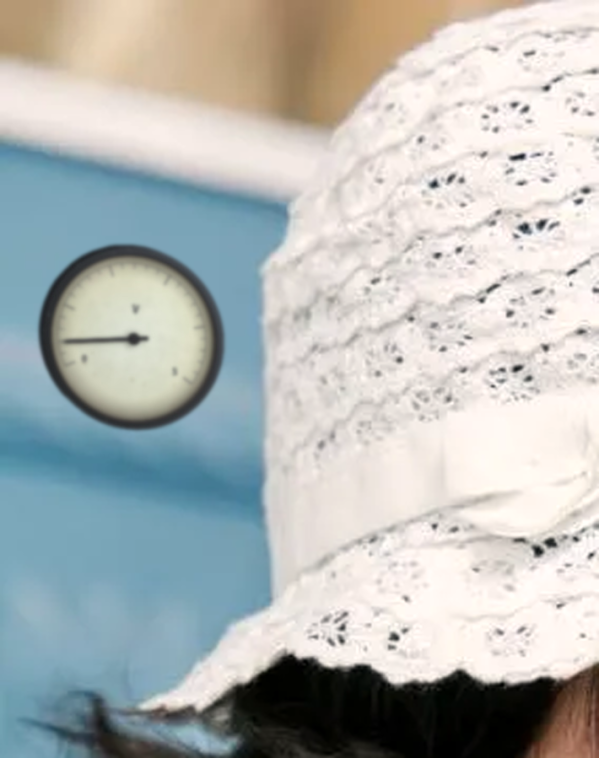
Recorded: 0.4 V
